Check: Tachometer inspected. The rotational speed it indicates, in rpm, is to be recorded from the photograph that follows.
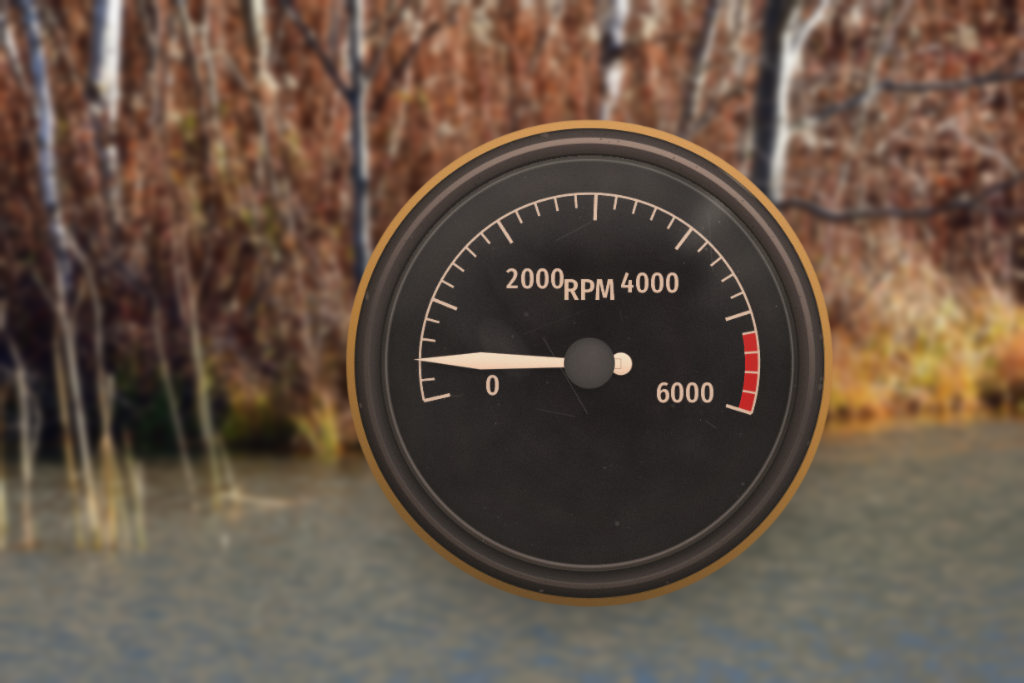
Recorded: 400 rpm
